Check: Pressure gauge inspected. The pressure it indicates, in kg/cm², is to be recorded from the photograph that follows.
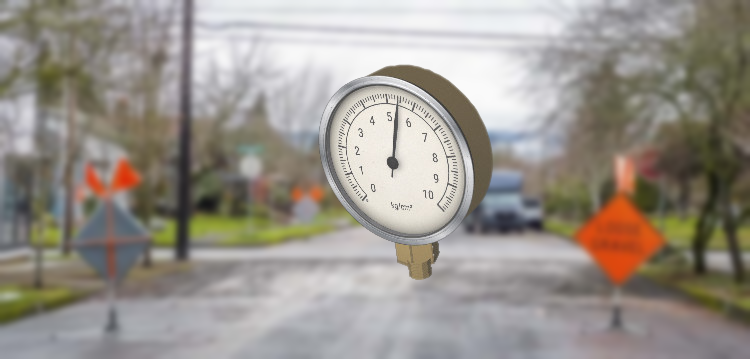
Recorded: 5.5 kg/cm²
